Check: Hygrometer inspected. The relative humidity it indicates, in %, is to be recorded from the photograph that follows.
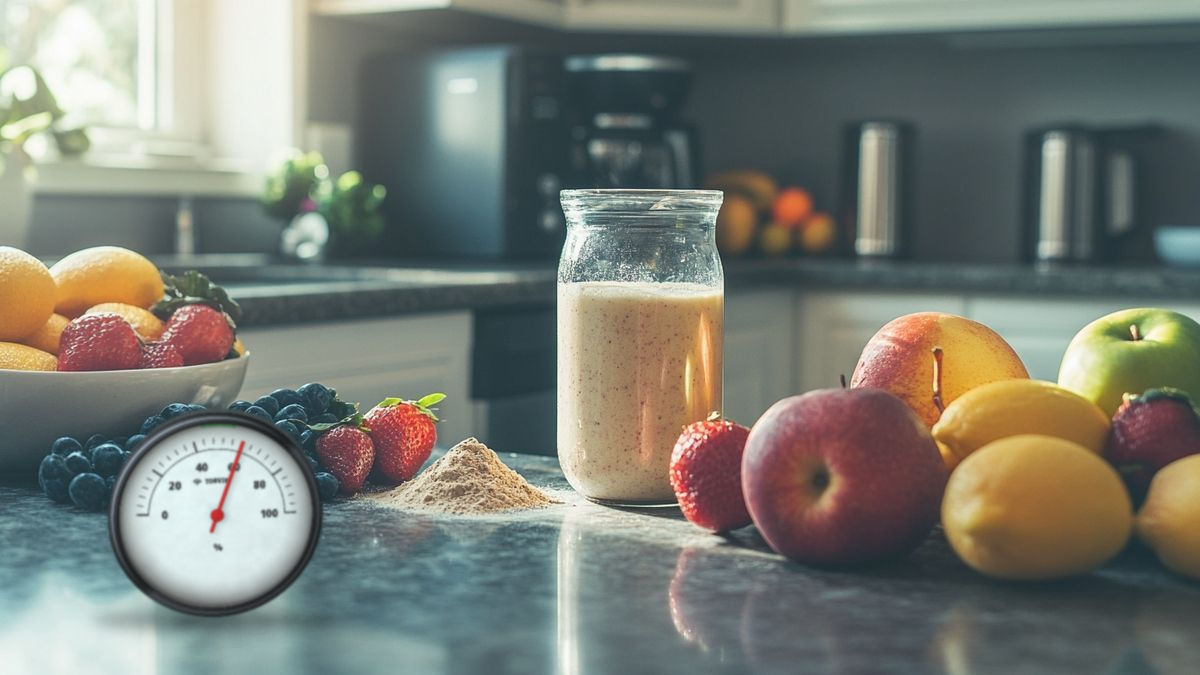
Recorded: 60 %
